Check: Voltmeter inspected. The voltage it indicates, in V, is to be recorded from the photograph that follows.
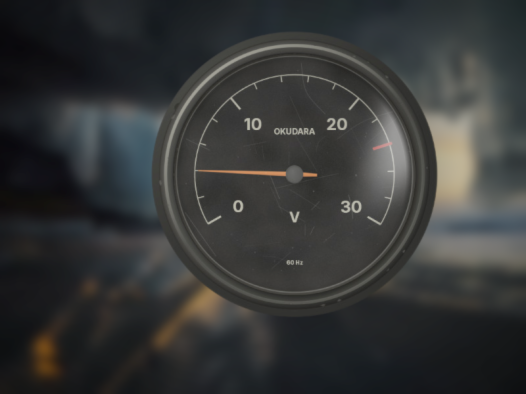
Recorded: 4 V
